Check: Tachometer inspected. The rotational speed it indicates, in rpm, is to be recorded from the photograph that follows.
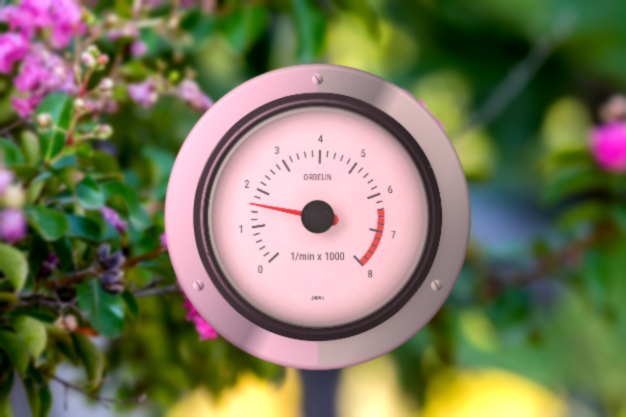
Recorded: 1600 rpm
